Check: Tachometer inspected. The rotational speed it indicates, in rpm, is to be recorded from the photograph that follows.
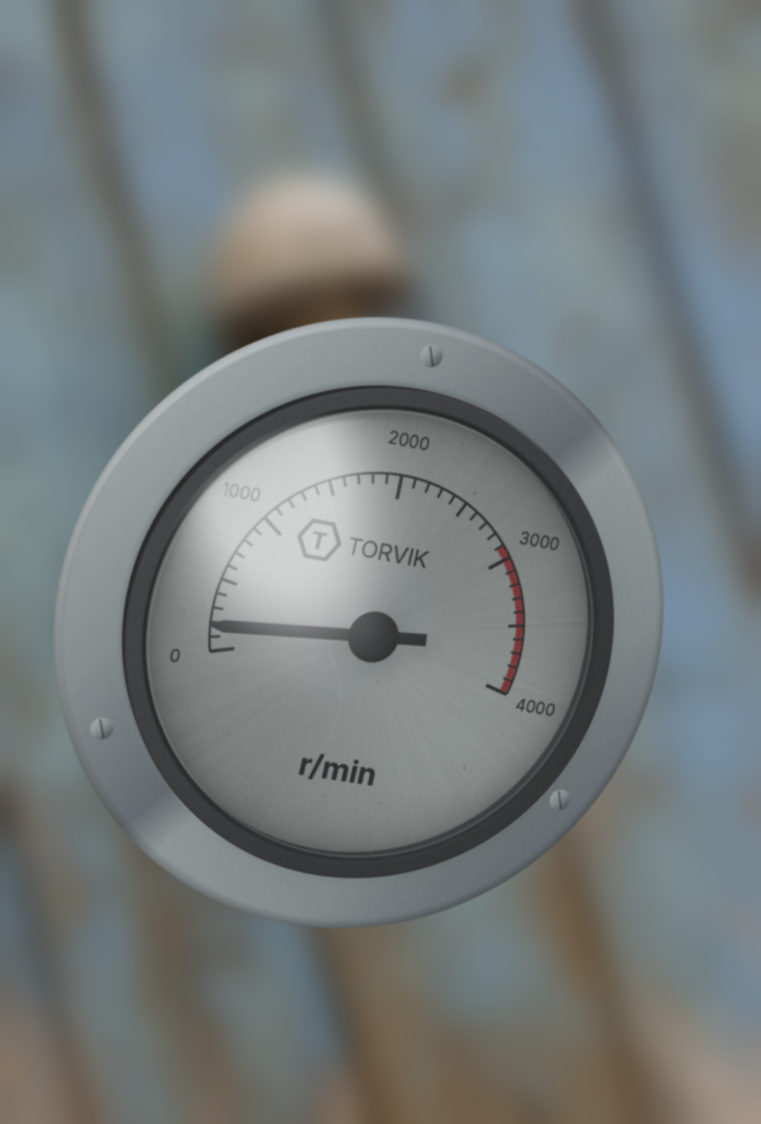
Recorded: 200 rpm
